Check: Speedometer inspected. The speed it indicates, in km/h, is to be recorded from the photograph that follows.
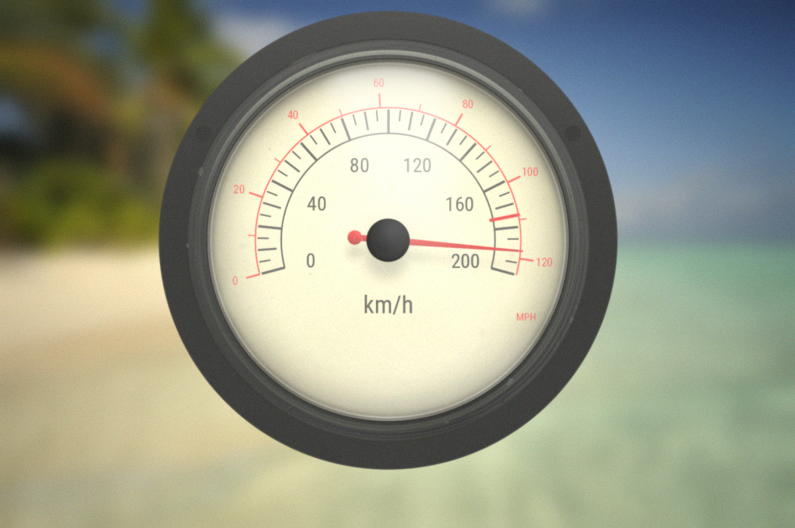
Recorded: 190 km/h
